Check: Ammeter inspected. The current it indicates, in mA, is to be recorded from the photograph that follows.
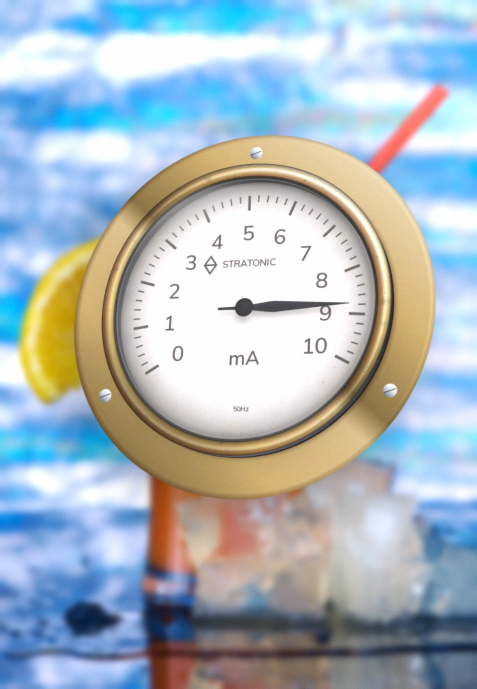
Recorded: 8.8 mA
